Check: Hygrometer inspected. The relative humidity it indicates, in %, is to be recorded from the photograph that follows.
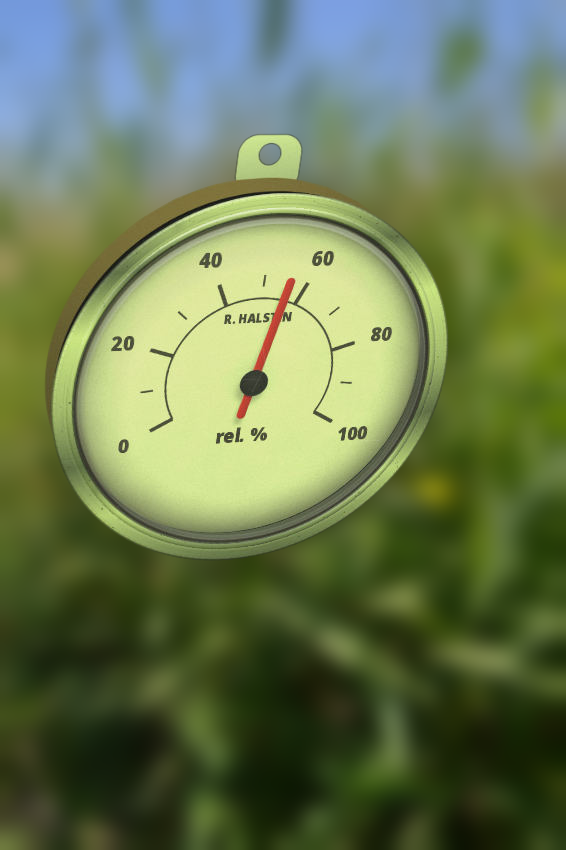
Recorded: 55 %
